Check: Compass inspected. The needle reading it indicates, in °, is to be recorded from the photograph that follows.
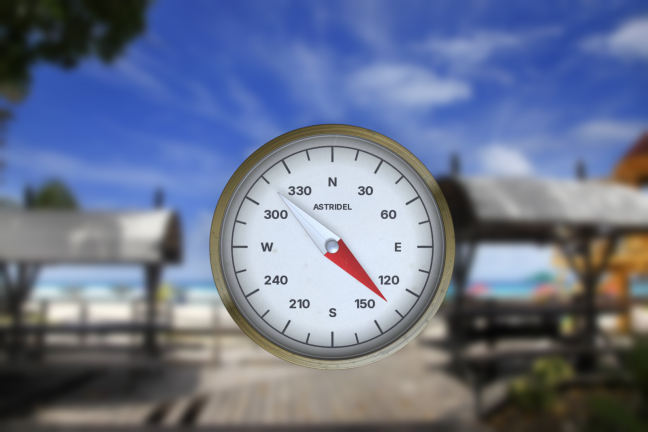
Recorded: 135 °
